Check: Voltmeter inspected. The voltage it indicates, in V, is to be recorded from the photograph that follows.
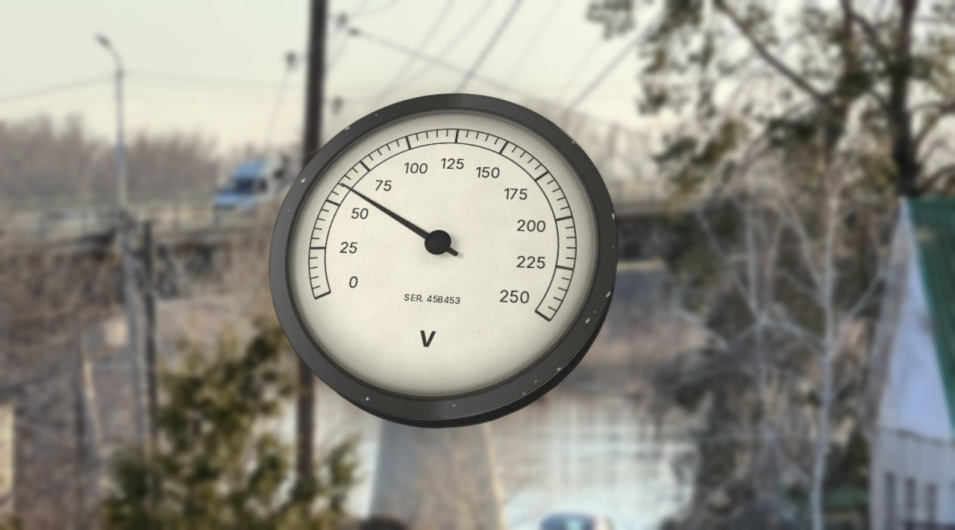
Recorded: 60 V
